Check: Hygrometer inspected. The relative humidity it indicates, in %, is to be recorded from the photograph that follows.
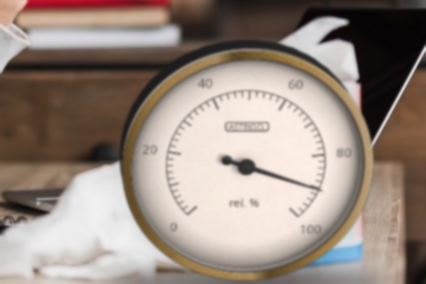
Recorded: 90 %
